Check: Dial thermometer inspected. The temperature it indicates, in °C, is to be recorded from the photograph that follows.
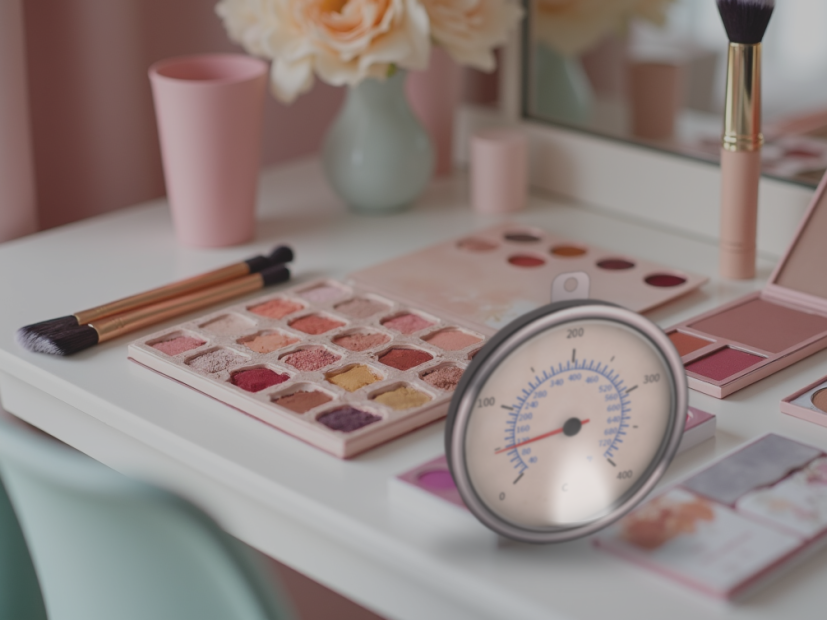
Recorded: 50 °C
